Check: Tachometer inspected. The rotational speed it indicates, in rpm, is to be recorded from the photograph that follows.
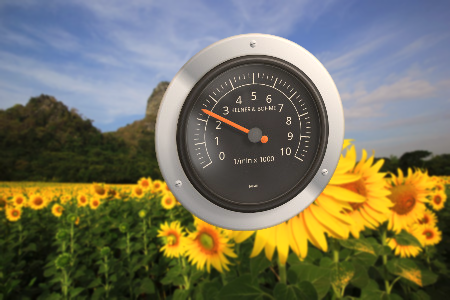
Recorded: 2400 rpm
